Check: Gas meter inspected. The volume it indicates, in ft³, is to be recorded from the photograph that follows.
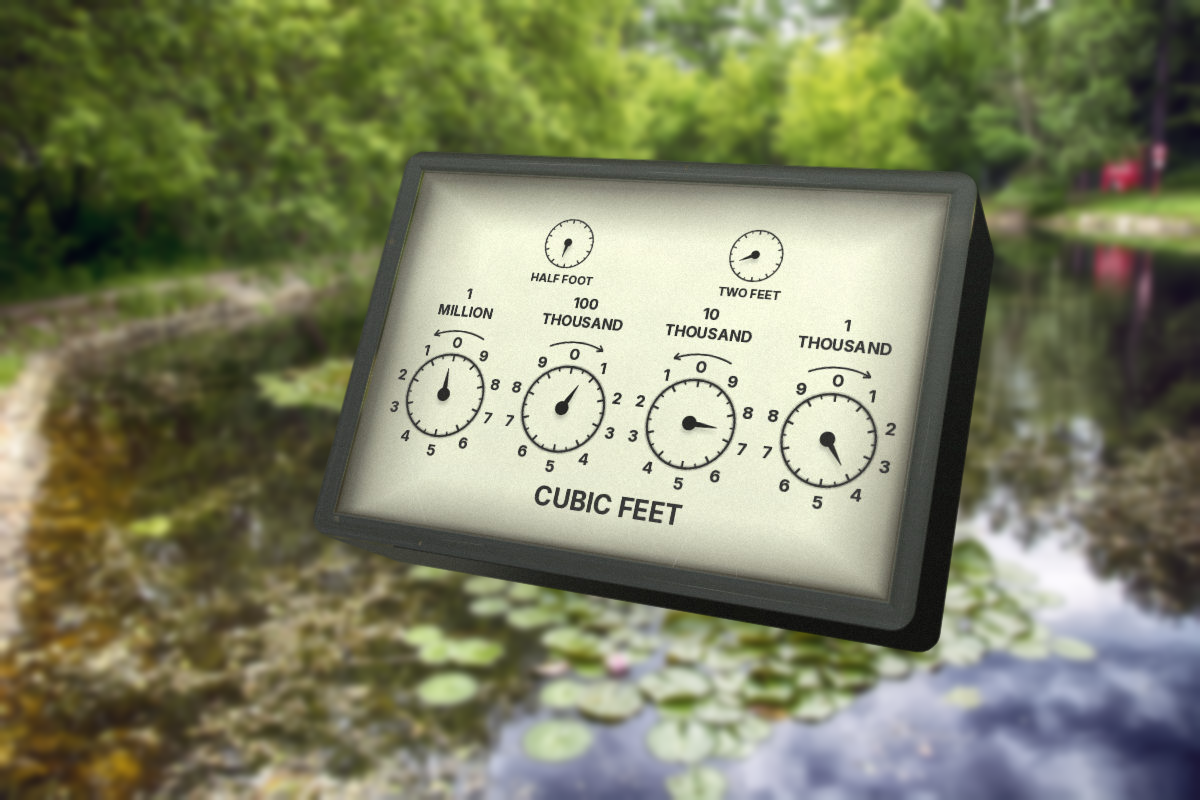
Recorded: 7400 ft³
